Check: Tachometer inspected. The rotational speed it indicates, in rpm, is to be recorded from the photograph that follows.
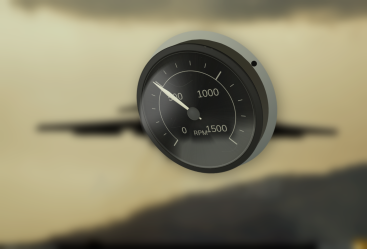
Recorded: 500 rpm
